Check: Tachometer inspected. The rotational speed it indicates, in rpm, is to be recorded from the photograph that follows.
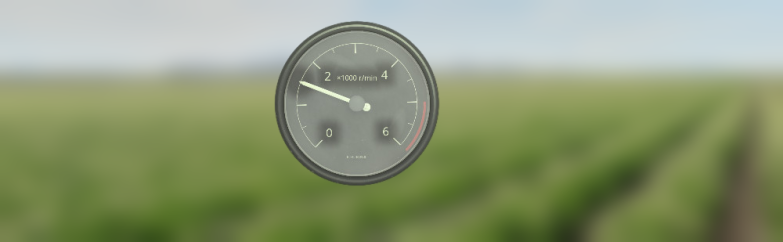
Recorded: 1500 rpm
